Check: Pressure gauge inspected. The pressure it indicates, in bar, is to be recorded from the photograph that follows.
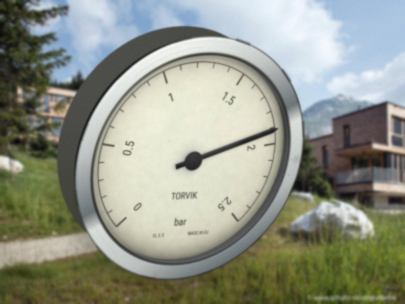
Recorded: 1.9 bar
